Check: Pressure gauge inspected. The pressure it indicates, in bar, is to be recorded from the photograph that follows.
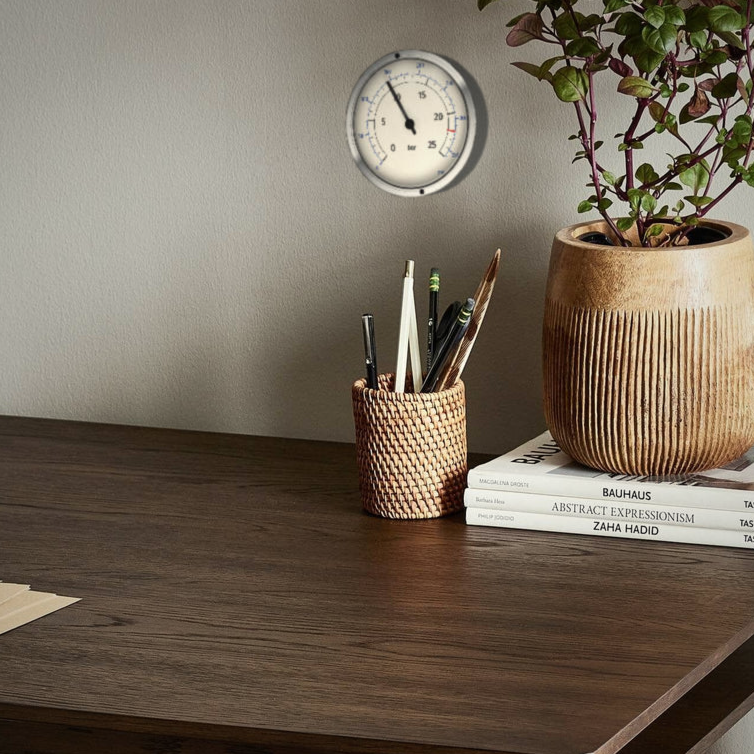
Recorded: 10 bar
